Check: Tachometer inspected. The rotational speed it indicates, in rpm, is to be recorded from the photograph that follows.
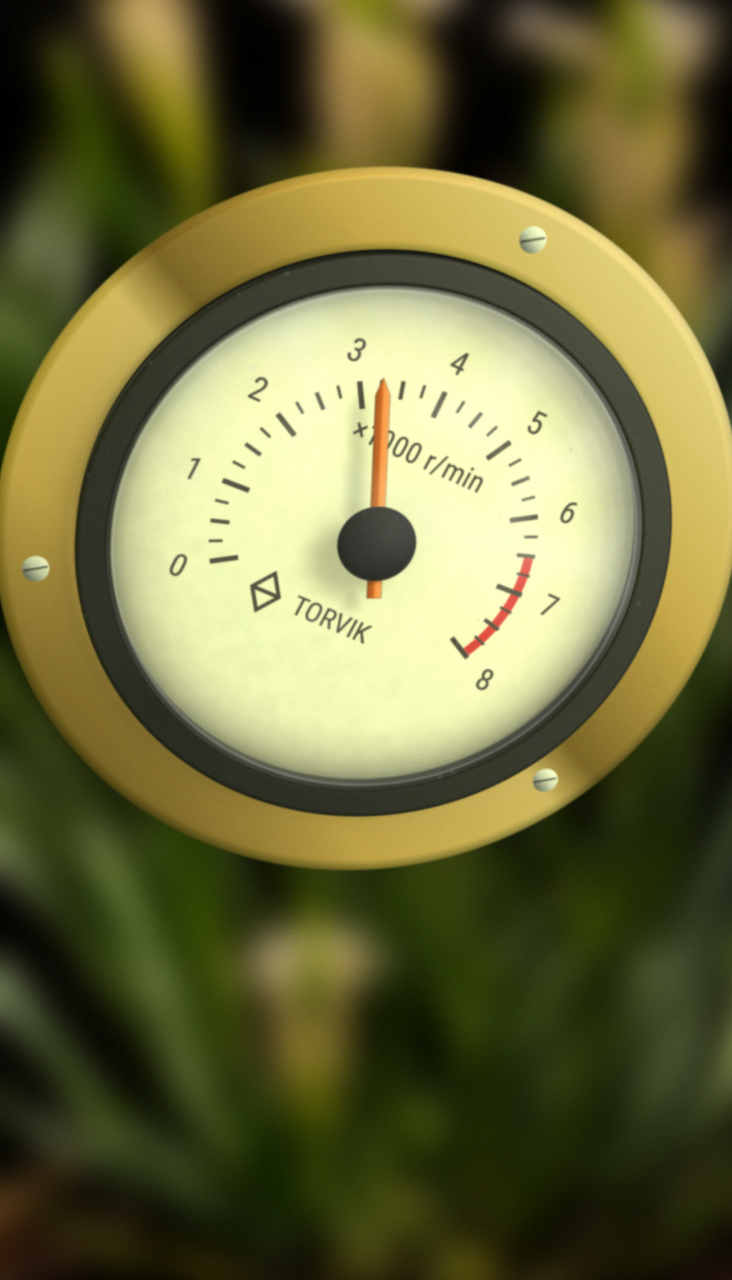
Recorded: 3250 rpm
